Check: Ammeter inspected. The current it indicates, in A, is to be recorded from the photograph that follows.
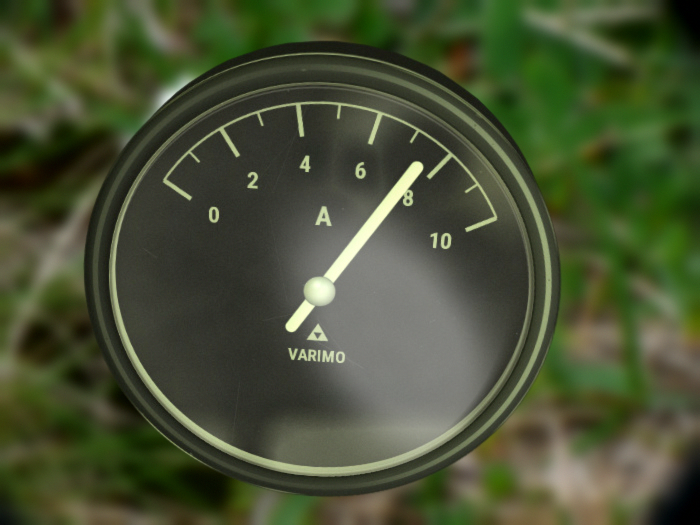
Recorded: 7.5 A
